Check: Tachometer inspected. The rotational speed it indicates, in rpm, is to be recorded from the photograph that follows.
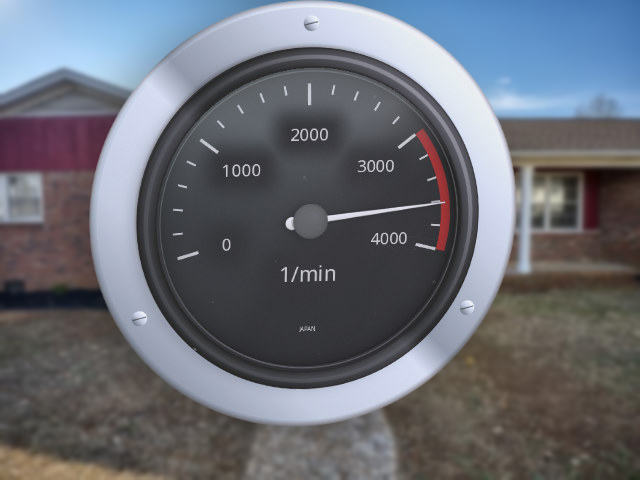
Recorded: 3600 rpm
